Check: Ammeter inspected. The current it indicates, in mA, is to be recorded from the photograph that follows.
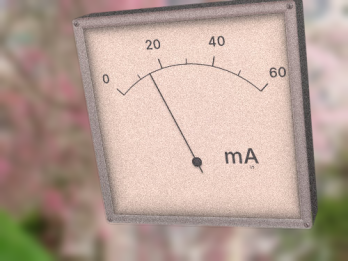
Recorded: 15 mA
